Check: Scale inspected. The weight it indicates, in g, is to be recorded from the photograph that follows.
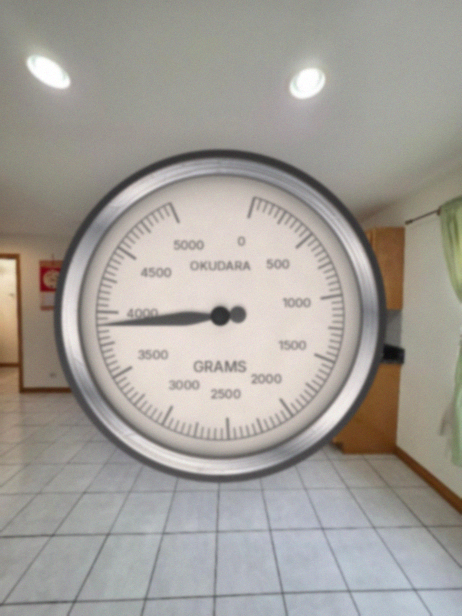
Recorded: 3900 g
